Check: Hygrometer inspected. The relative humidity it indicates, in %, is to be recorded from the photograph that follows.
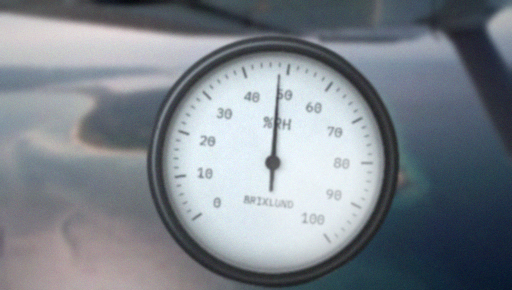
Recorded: 48 %
